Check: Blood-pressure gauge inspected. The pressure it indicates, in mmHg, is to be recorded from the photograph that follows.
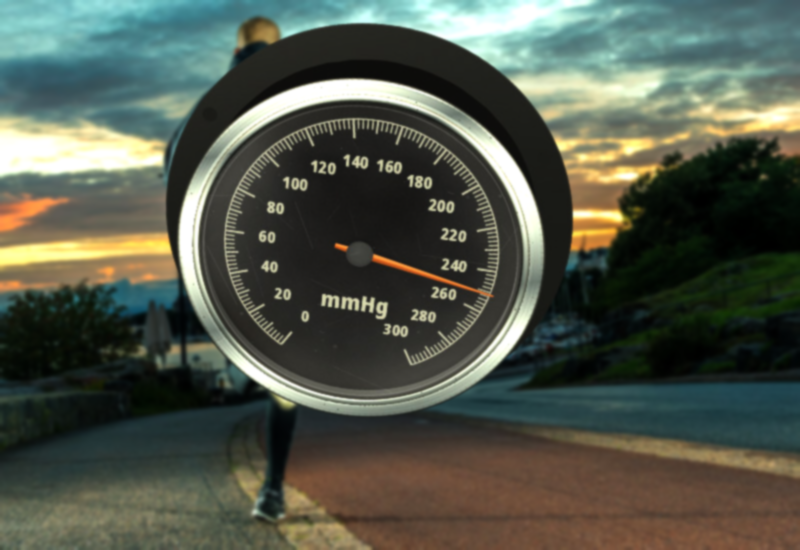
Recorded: 250 mmHg
